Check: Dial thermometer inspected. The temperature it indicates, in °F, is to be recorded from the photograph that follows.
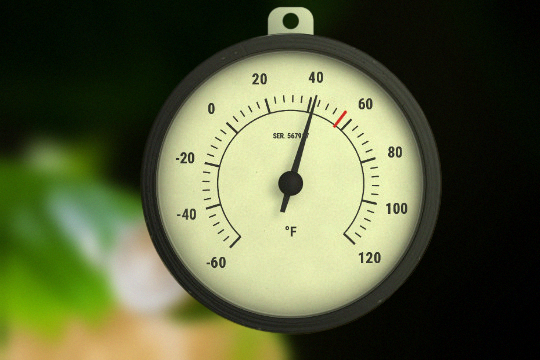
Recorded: 42 °F
